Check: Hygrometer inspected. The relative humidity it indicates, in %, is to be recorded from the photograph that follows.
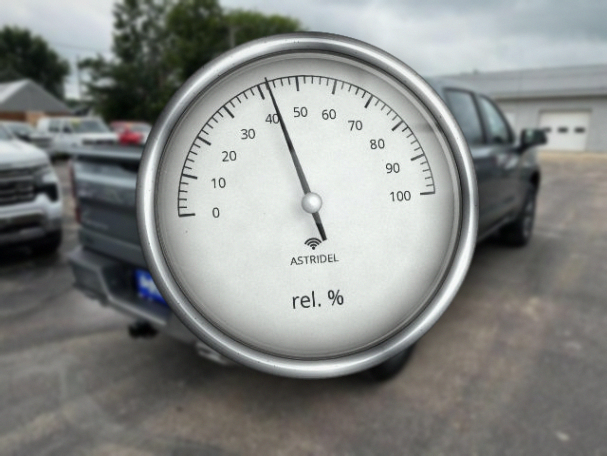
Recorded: 42 %
